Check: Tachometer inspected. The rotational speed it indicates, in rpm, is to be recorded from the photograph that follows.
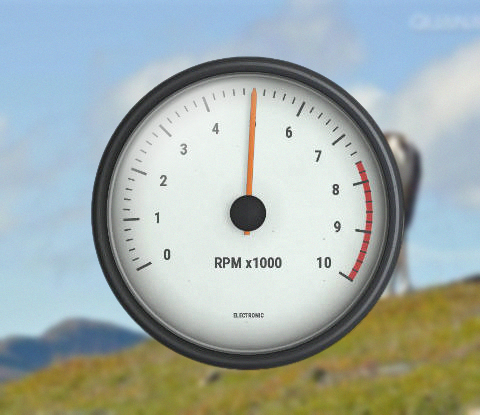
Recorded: 5000 rpm
